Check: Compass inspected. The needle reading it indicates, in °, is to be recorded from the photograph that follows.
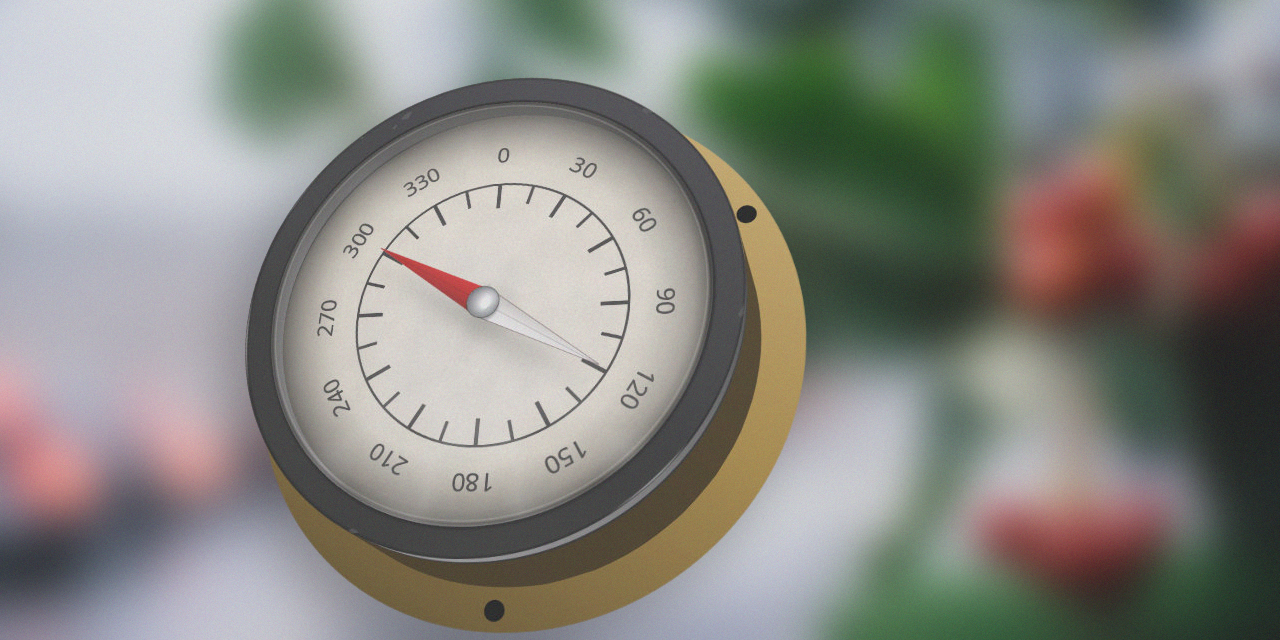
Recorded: 300 °
